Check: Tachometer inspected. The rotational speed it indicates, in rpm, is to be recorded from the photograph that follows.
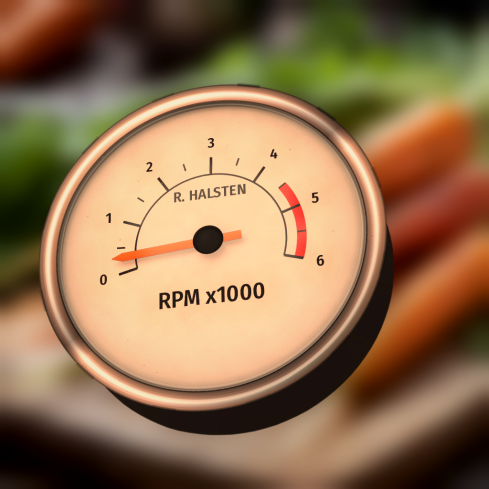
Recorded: 250 rpm
